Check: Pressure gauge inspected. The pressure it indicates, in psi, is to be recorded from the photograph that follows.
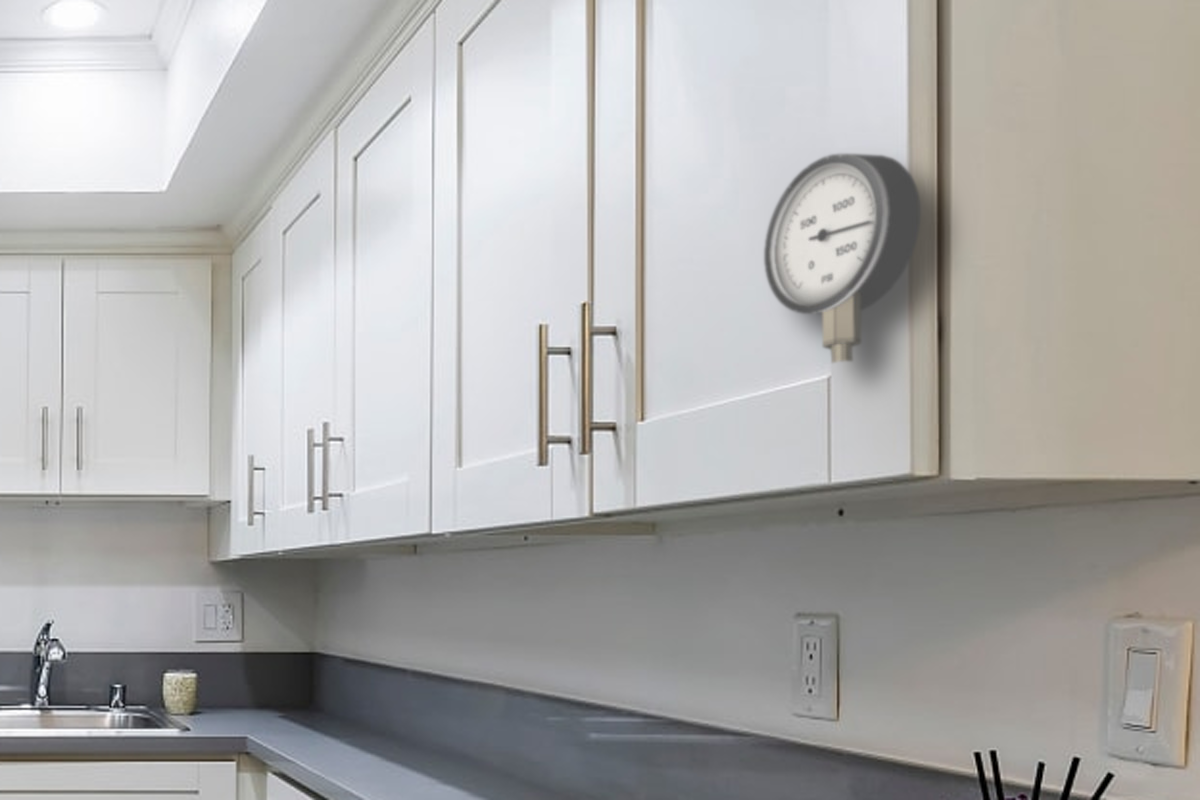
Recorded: 1300 psi
